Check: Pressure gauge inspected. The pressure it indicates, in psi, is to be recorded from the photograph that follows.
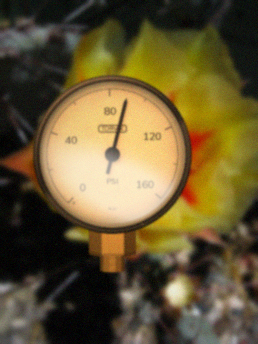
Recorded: 90 psi
